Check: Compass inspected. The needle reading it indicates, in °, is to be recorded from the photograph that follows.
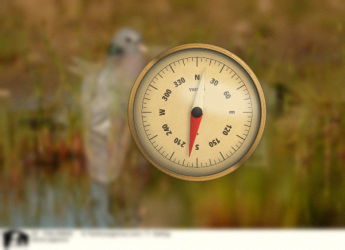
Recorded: 190 °
